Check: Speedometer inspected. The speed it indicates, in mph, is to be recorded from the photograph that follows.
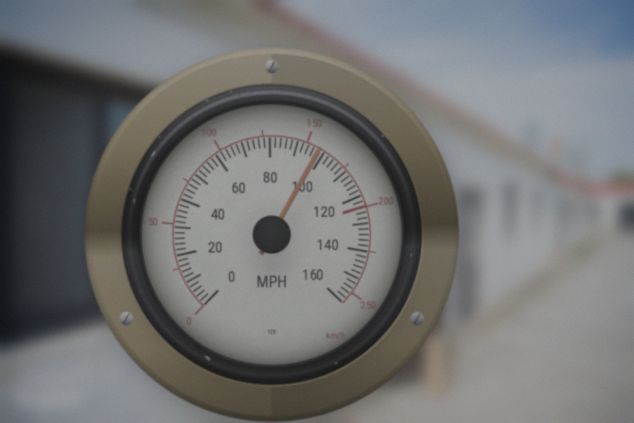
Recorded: 98 mph
